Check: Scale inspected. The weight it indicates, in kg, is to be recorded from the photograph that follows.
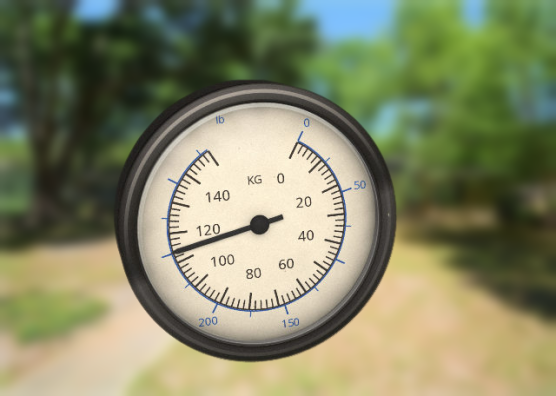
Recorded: 114 kg
